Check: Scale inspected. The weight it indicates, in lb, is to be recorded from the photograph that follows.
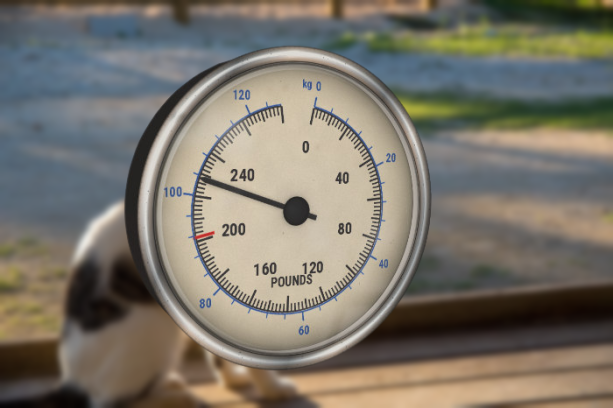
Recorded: 228 lb
